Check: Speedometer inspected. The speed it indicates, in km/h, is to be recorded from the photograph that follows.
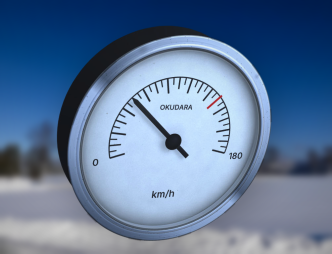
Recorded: 50 km/h
